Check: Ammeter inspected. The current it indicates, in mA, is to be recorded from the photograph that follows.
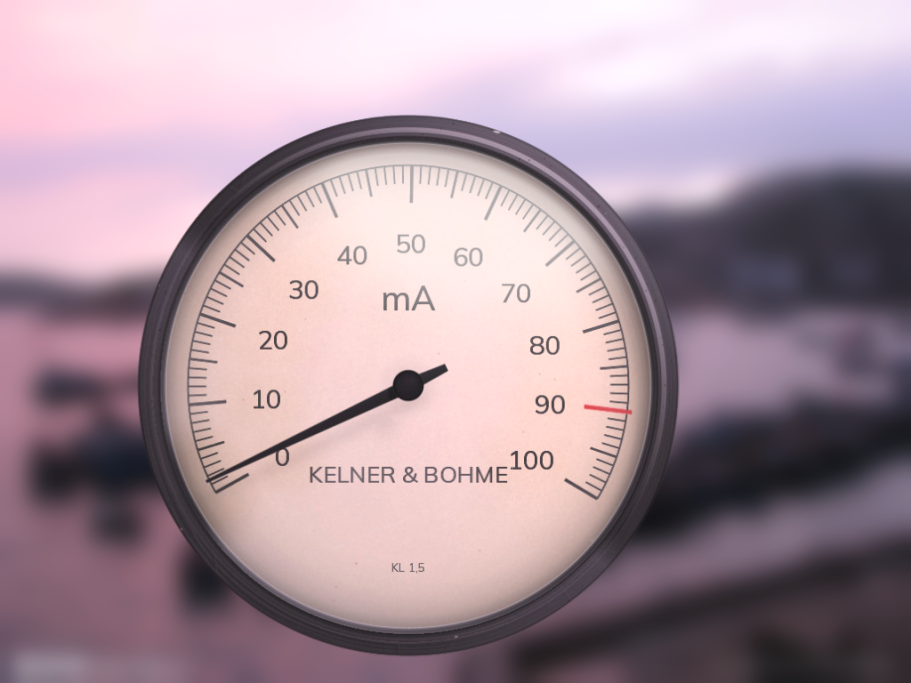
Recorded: 1.5 mA
